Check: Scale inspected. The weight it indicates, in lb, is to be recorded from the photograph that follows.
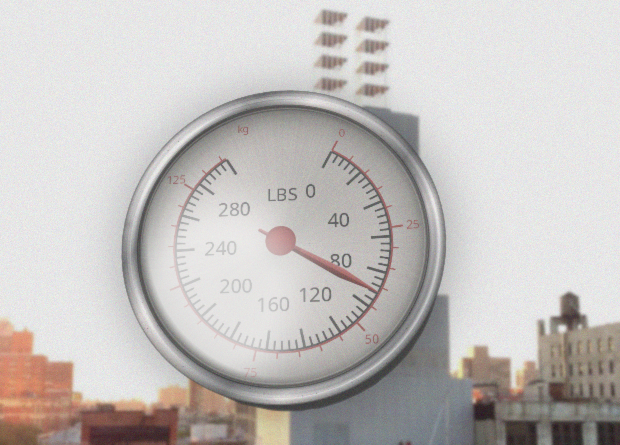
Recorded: 92 lb
